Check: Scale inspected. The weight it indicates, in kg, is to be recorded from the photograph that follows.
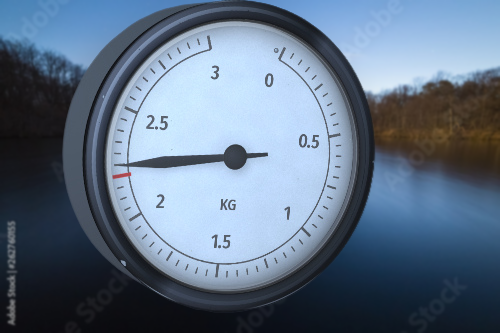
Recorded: 2.25 kg
